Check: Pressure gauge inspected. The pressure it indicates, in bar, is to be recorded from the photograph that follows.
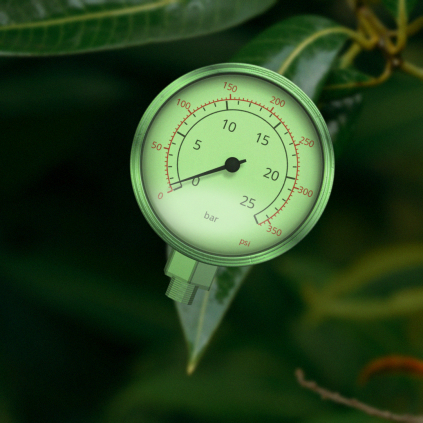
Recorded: 0.5 bar
